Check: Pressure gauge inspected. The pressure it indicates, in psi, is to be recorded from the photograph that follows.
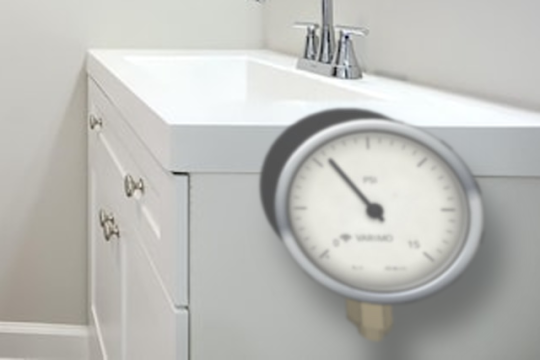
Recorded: 5.5 psi
